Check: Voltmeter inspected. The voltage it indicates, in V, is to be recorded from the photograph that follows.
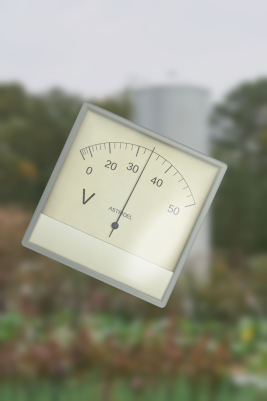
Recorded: 34 V
